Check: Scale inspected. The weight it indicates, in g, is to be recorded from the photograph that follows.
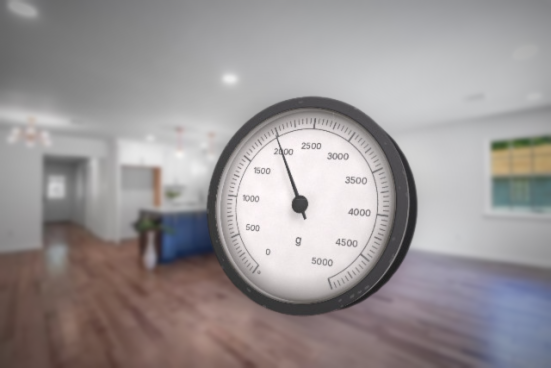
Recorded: 2000 g
